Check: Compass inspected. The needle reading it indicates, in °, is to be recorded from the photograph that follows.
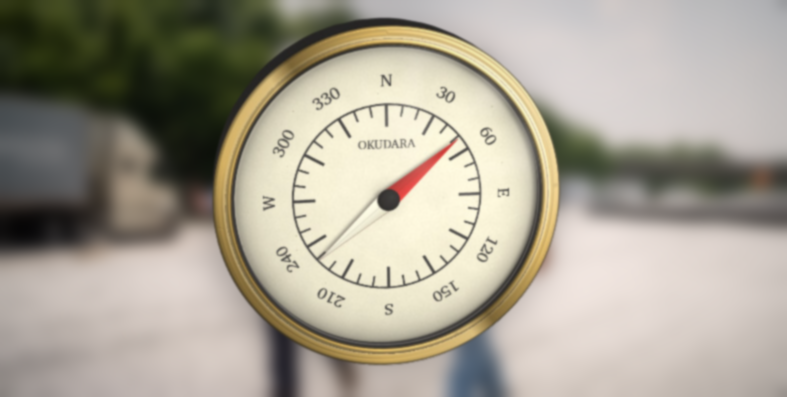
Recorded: 50 °
